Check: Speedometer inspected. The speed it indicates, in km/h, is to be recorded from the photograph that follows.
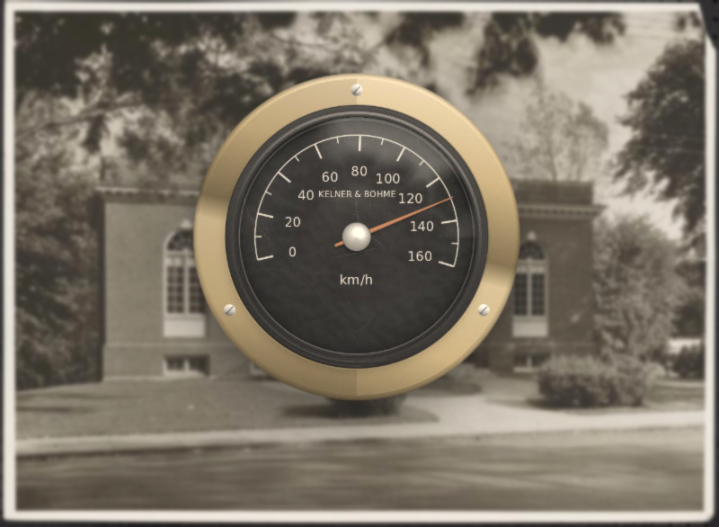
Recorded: 130 km/h
